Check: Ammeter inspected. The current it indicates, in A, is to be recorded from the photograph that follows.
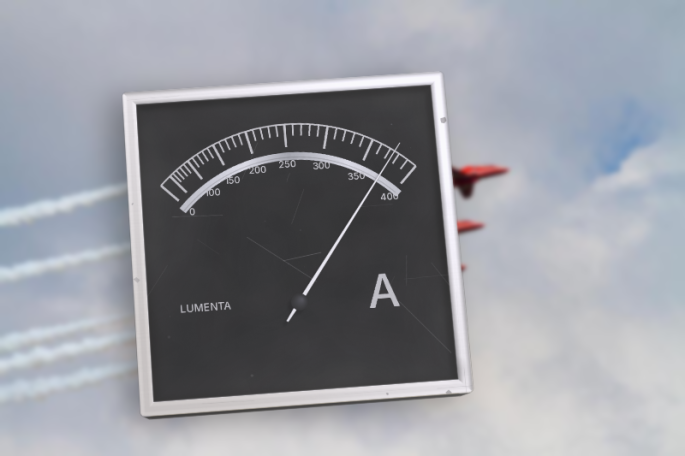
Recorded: 375 A
